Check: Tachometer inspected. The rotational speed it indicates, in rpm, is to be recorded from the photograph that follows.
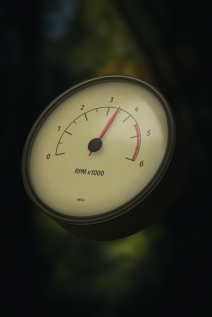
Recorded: 3500 rpm
